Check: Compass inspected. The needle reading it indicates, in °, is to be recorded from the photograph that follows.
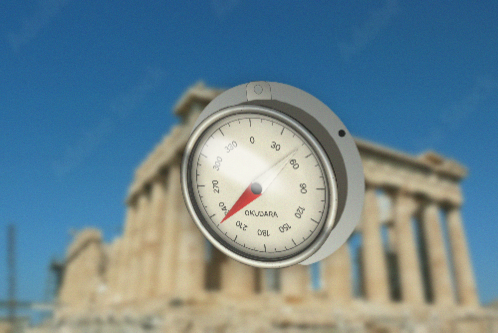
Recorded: 230 °
